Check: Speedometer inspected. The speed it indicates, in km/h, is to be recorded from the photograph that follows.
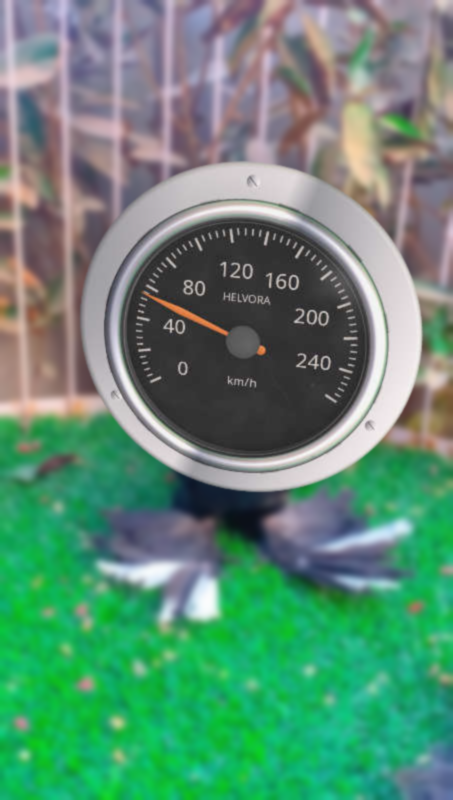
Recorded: 56 km/h
